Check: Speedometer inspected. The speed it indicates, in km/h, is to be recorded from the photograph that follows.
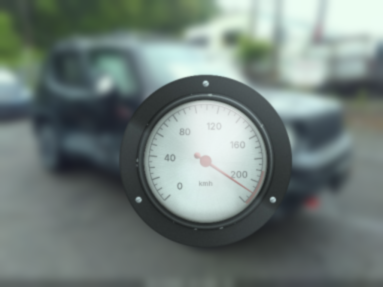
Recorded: 210 km/h
